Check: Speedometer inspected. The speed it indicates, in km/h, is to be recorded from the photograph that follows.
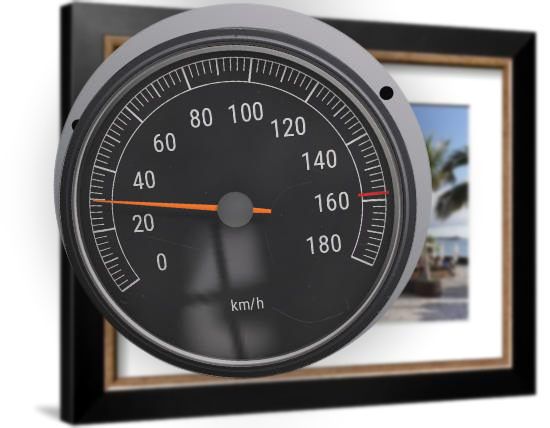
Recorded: 30 km/h
